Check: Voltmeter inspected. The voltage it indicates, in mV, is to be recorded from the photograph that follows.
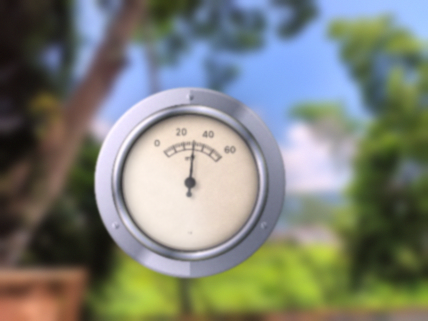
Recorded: 30 mV
